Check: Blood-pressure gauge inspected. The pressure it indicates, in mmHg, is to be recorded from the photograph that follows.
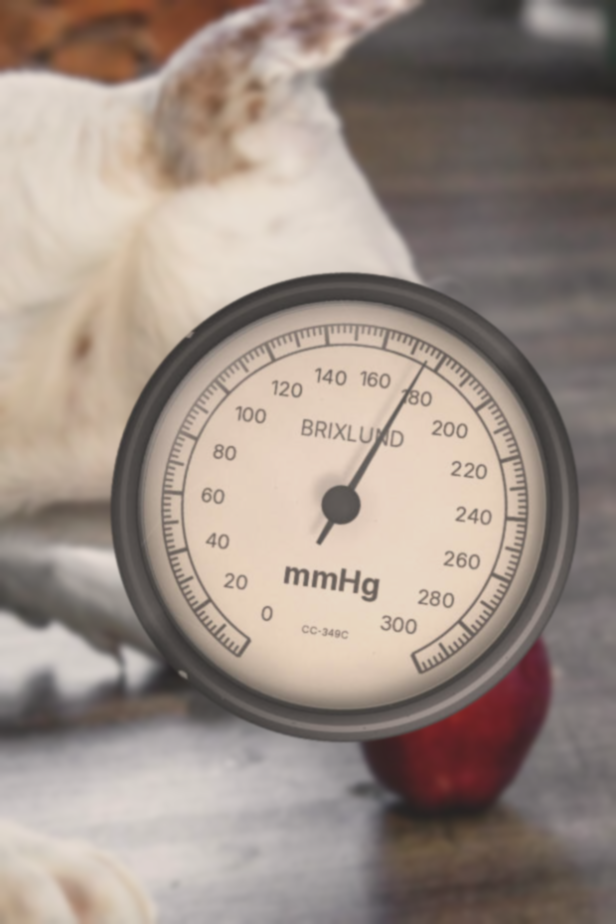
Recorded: 176 mmHg
